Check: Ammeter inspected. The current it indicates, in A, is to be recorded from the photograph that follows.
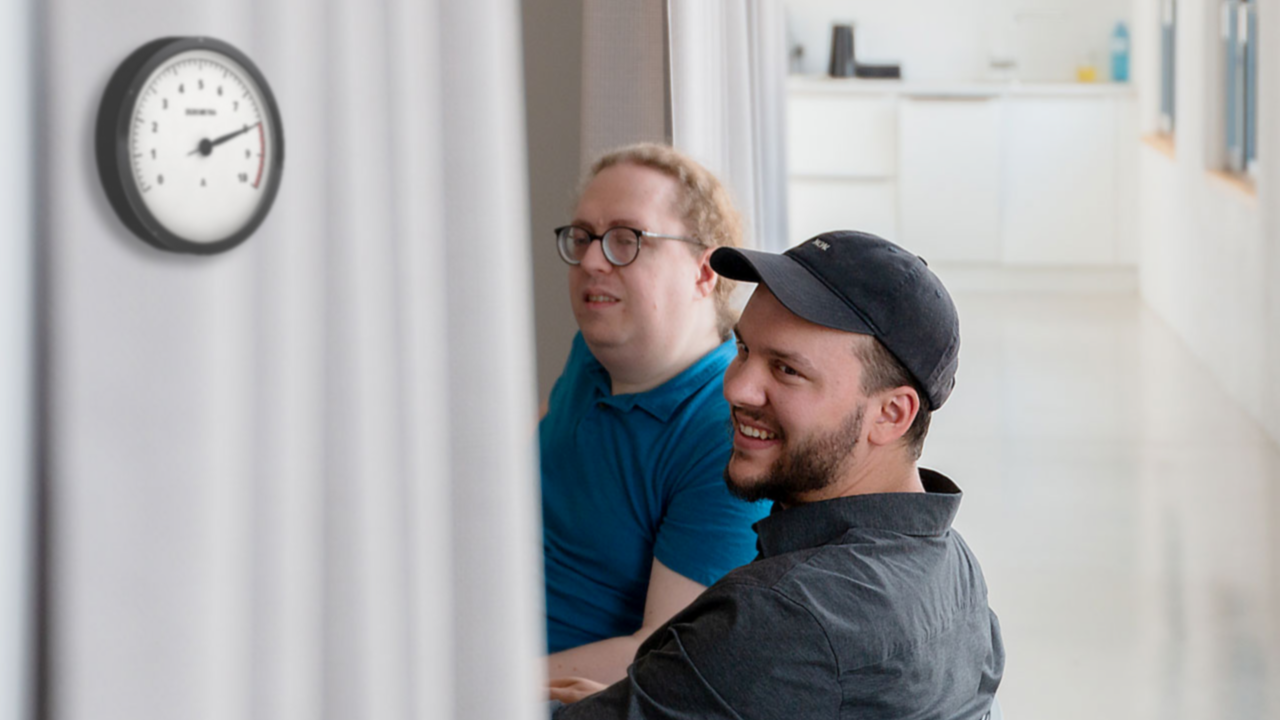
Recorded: 8 A
